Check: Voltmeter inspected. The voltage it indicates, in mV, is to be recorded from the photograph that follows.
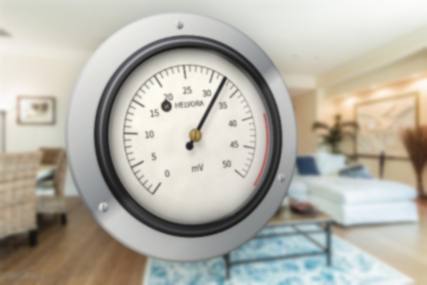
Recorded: 32 mV
